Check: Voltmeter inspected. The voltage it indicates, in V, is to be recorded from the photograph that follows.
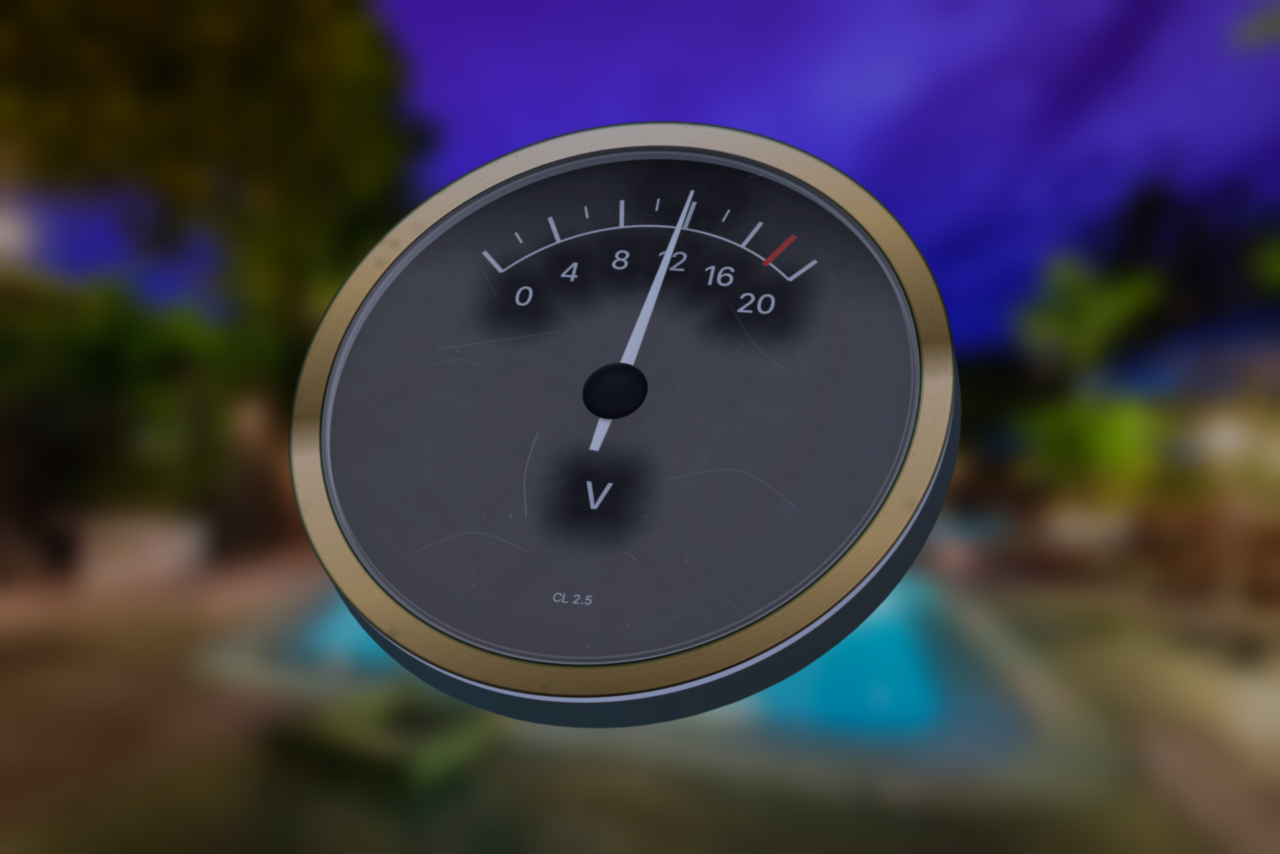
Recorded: 12 V
